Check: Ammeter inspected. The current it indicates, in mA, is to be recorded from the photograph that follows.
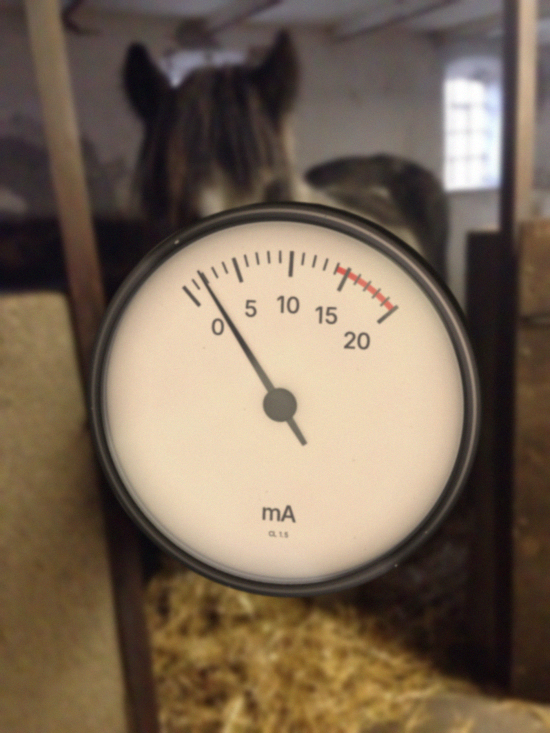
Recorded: 2 mA
